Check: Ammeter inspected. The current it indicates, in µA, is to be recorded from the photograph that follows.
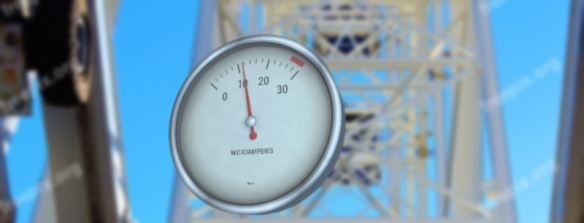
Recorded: 12 µA
